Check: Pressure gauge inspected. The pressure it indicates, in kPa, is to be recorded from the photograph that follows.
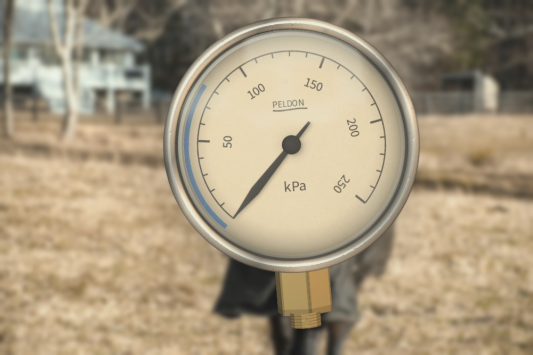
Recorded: 0 kPa
